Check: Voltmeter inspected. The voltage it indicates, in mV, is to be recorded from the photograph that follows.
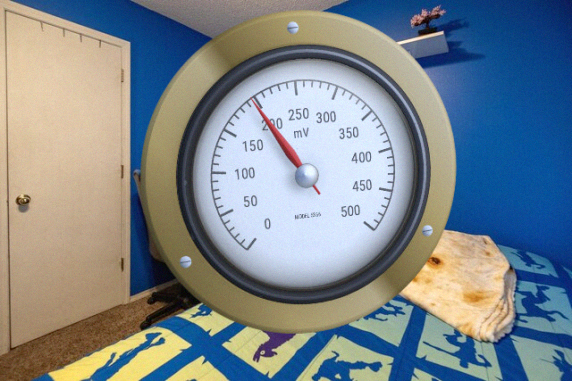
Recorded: 195 mV
